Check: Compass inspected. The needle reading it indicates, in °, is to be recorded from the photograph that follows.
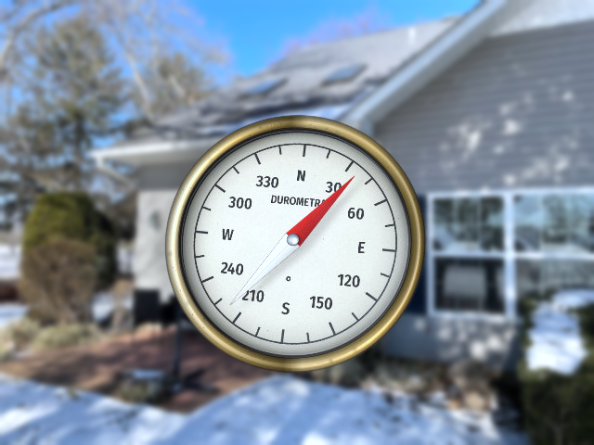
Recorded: 37.5 °
